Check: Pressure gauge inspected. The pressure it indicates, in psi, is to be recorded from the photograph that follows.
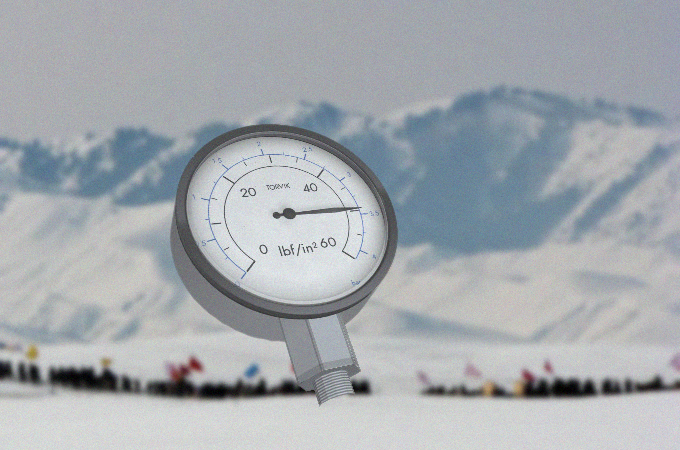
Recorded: 50 psi
